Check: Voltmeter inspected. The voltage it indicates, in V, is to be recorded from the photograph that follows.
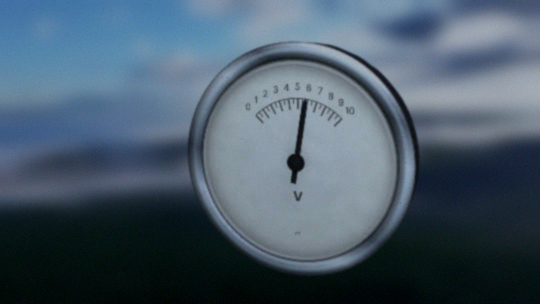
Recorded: 6 V
